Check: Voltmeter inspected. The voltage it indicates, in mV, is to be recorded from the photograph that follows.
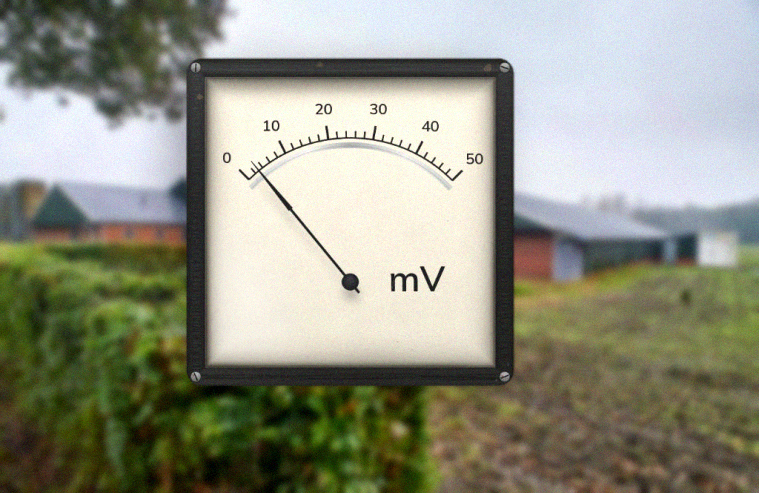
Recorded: 3 mV
